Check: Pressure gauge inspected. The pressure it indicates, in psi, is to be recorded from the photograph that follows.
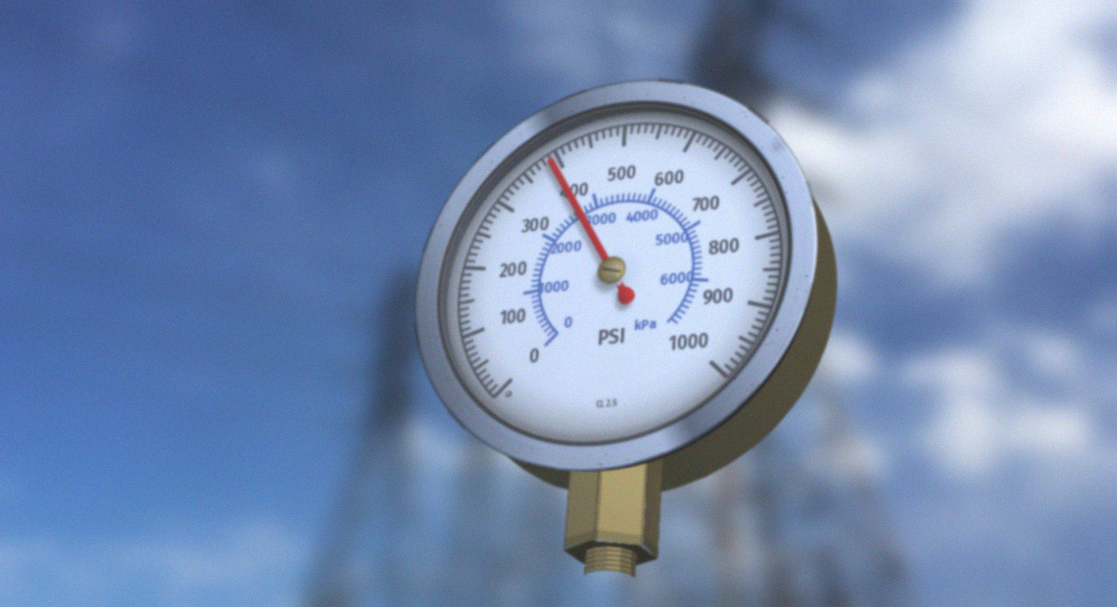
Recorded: 390 psi
